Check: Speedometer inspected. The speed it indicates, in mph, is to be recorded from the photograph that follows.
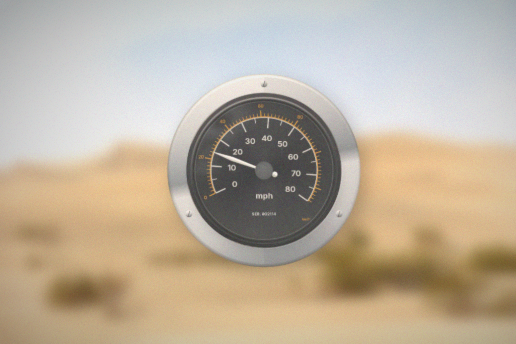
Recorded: 15 mph
